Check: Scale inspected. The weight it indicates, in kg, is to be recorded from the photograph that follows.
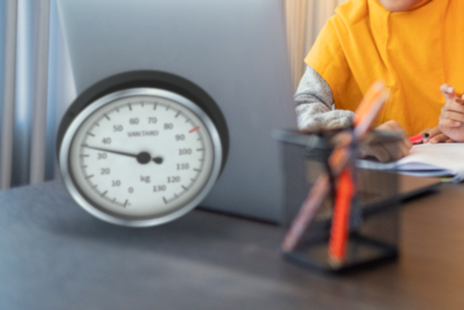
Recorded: 35 kg
